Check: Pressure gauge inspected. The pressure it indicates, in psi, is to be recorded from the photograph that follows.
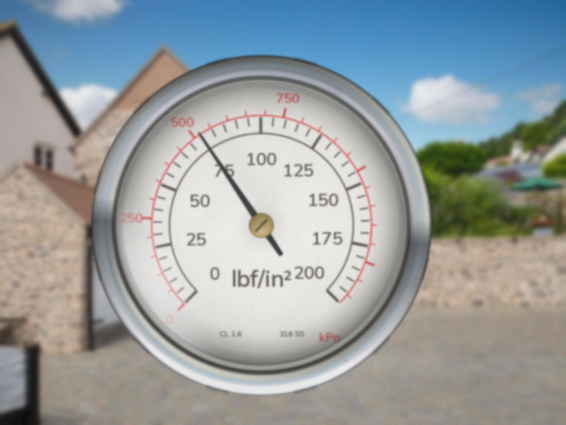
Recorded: 75 psi
